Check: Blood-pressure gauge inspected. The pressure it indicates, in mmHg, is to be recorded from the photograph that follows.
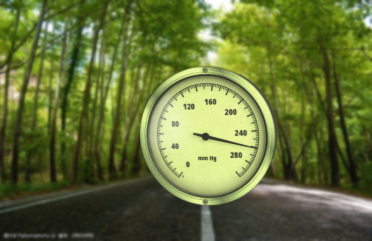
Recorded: 260 mmHg
